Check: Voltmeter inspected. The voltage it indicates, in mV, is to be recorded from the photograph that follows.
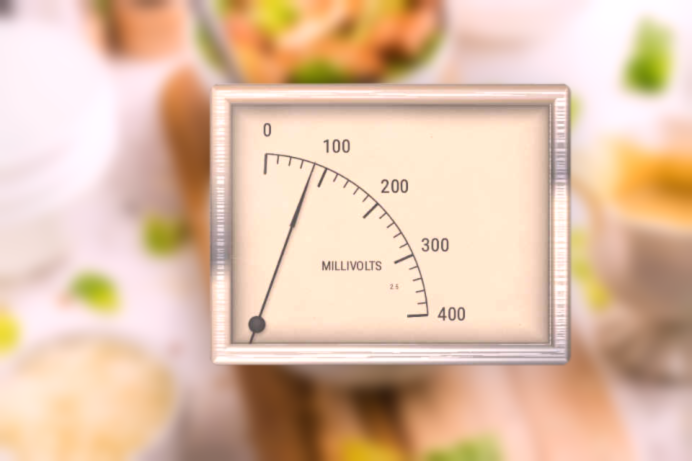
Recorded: 80 mV
